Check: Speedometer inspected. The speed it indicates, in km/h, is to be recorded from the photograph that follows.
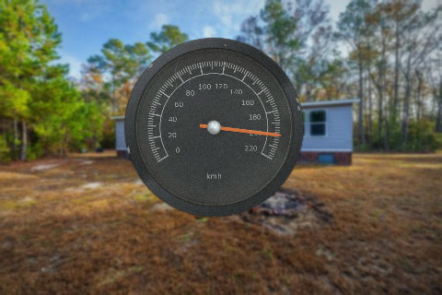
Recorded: 200 km/h
